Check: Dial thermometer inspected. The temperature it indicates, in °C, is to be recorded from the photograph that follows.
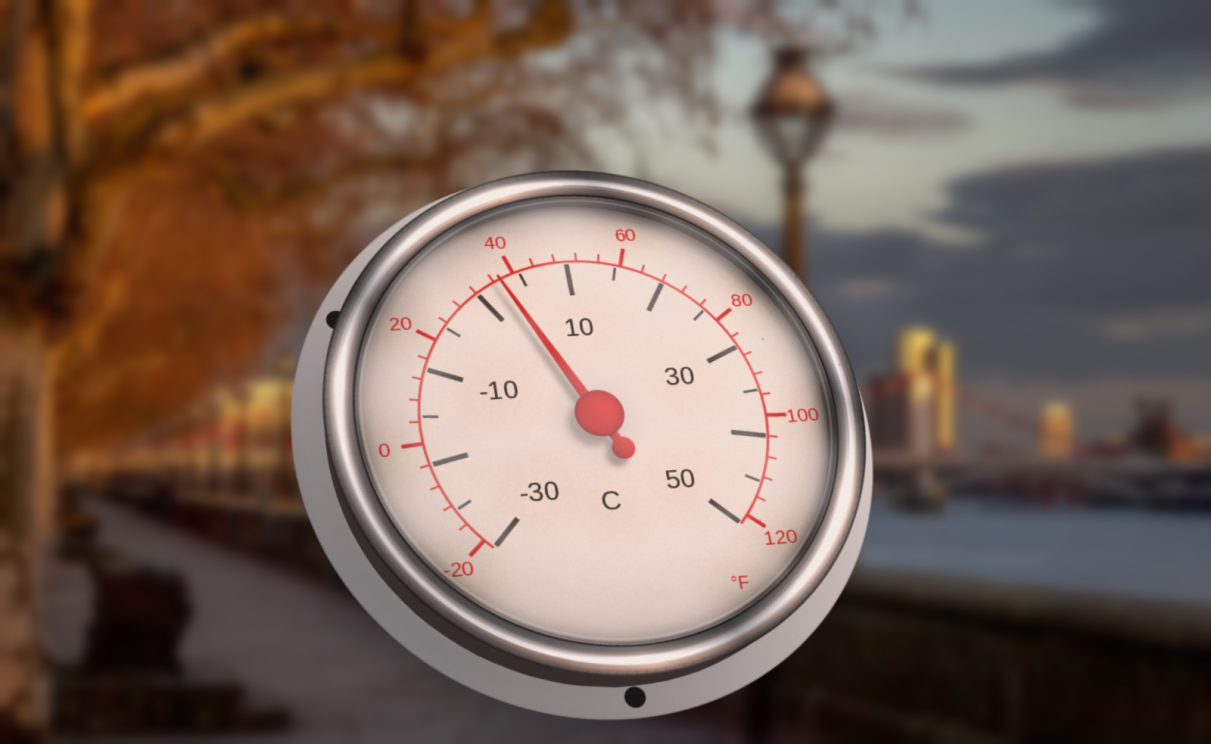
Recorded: 2.5 °C
